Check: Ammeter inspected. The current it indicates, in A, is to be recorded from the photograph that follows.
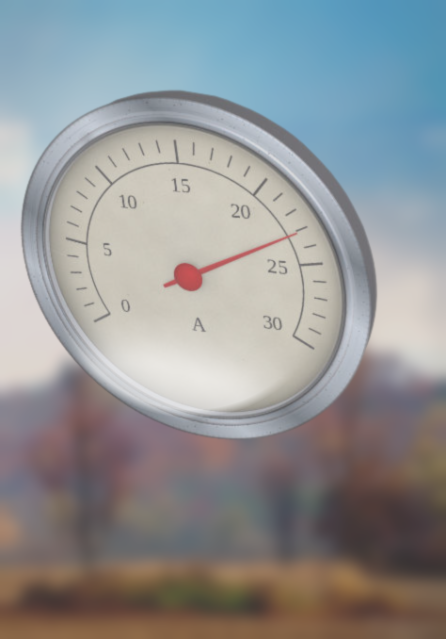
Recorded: 23 A
